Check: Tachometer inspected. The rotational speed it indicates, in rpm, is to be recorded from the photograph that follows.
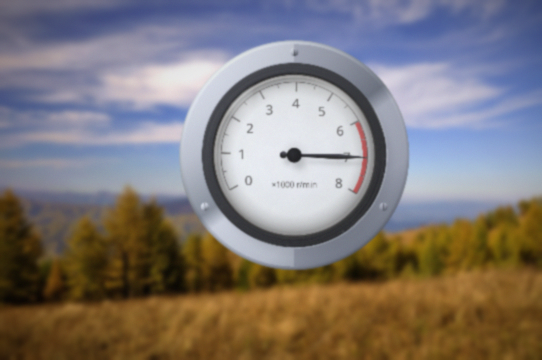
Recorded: 7000 rpm
